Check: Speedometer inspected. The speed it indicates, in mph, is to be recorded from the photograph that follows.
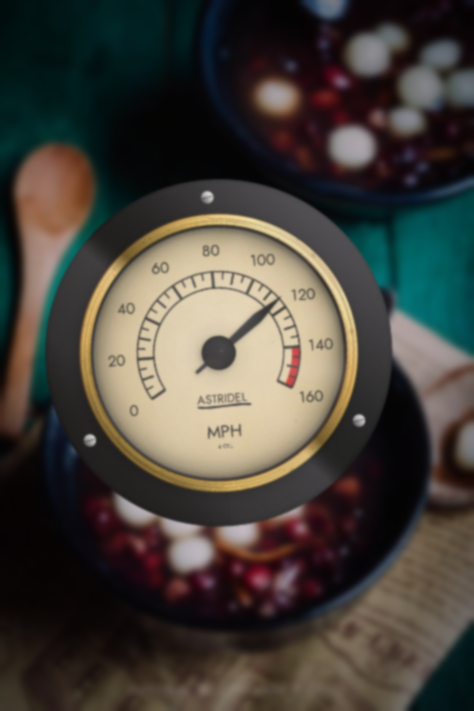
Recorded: 115 mph
